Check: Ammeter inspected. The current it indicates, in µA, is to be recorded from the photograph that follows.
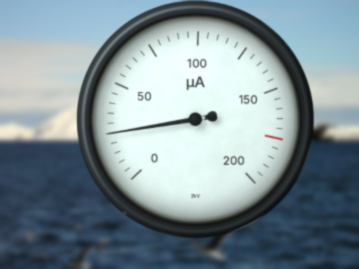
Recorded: 25 µA
